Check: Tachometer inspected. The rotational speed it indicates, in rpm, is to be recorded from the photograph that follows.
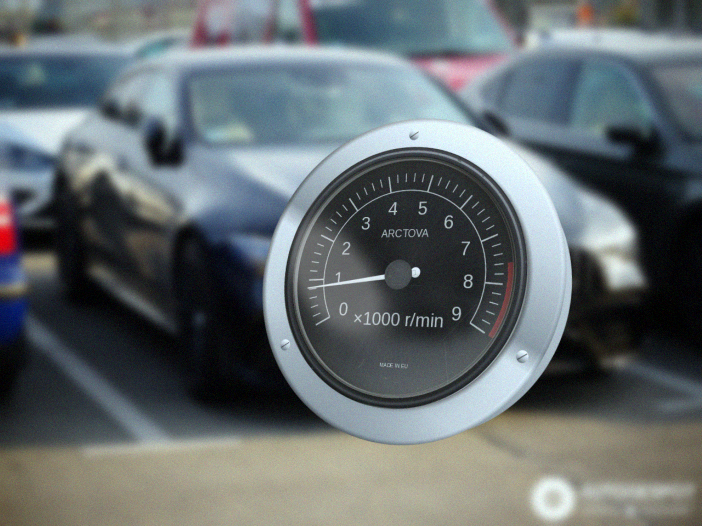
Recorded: 800 rpm
